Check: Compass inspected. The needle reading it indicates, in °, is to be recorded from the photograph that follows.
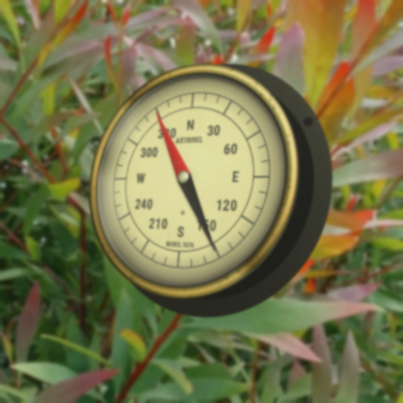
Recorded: 330 °
